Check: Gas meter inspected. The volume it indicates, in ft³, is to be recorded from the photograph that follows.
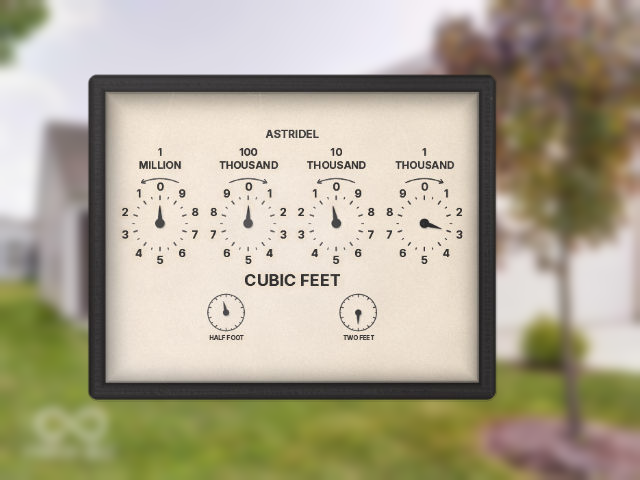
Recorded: 300 ft³
